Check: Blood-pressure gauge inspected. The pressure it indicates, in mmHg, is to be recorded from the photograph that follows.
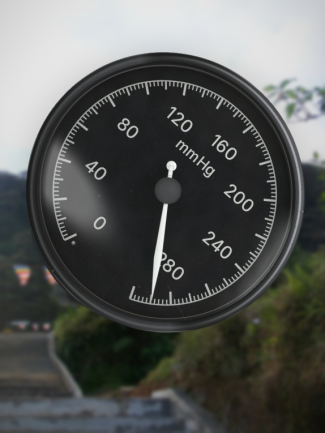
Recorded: 290 mmHg
